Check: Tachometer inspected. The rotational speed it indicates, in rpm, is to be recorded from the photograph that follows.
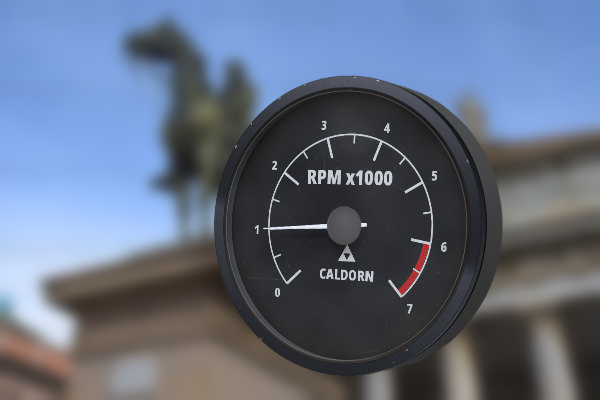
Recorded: 1000 rpm
